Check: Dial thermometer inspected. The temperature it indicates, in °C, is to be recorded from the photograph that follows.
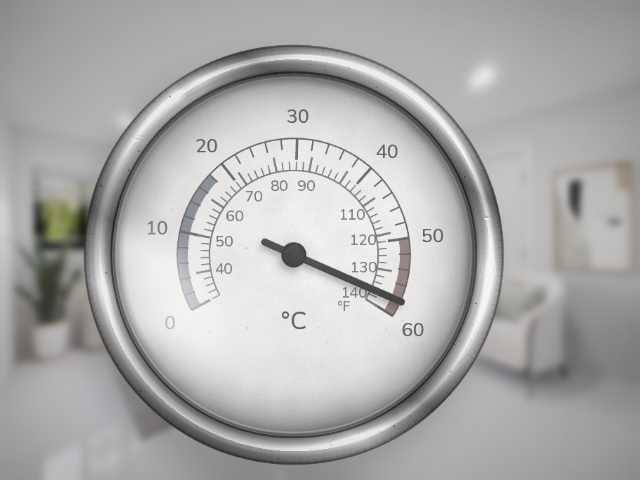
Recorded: 58 °C
